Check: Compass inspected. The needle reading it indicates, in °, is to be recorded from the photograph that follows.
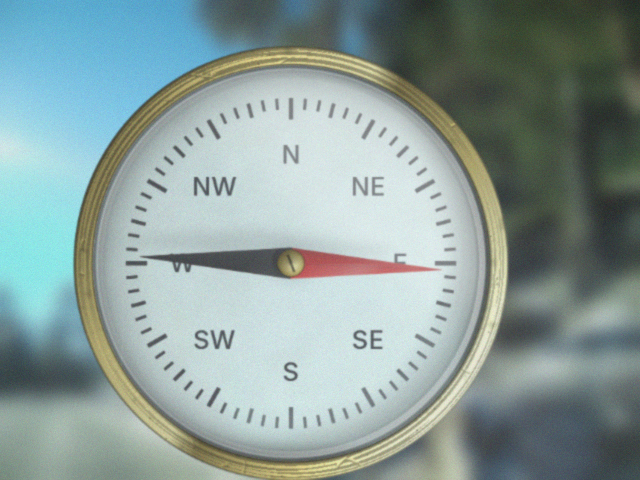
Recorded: 92.5 °
